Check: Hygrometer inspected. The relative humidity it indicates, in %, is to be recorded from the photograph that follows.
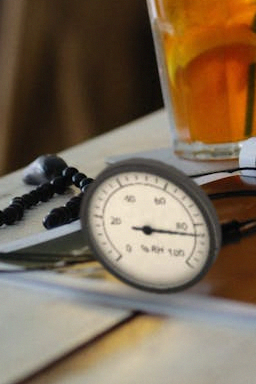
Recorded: 84 %
